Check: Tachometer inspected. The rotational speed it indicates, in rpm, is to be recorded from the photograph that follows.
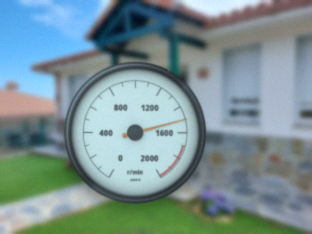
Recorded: 1500 rpm
